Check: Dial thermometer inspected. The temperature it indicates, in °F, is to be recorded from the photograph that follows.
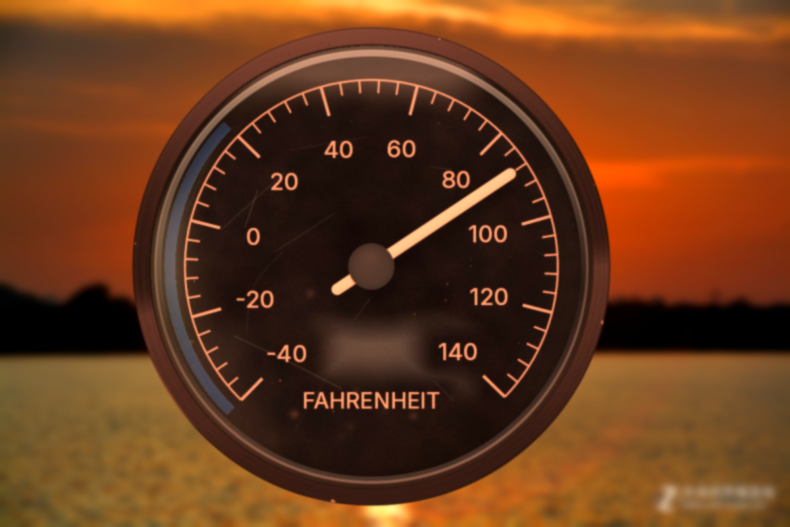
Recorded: 88 °F
